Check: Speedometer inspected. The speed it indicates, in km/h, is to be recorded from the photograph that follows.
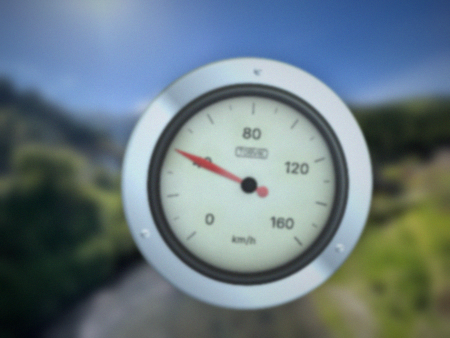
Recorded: 40 km/h
